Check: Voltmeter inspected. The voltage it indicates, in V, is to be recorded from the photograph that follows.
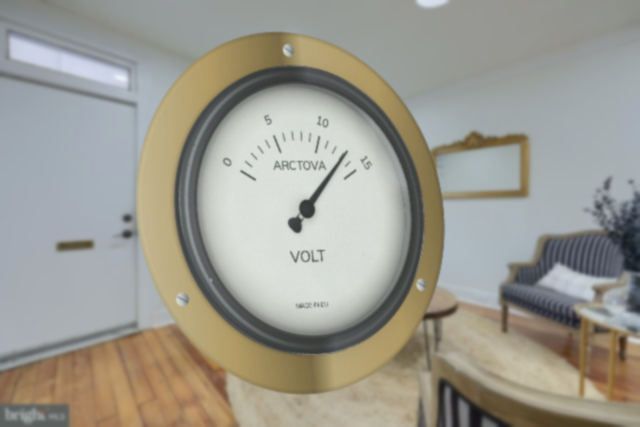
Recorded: 13 V
